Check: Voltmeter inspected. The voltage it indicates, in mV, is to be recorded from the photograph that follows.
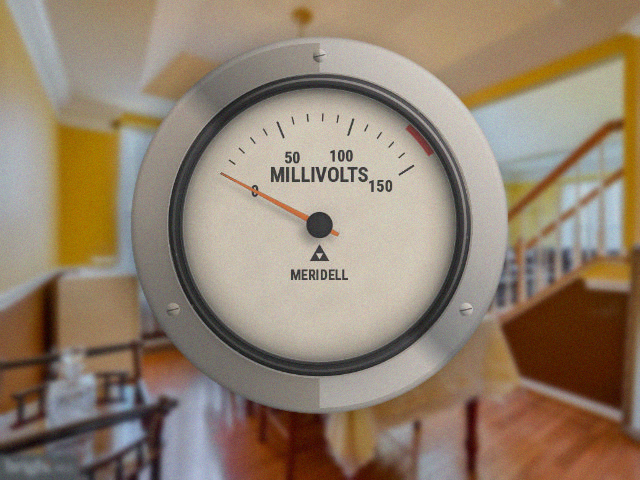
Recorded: 0 mV
